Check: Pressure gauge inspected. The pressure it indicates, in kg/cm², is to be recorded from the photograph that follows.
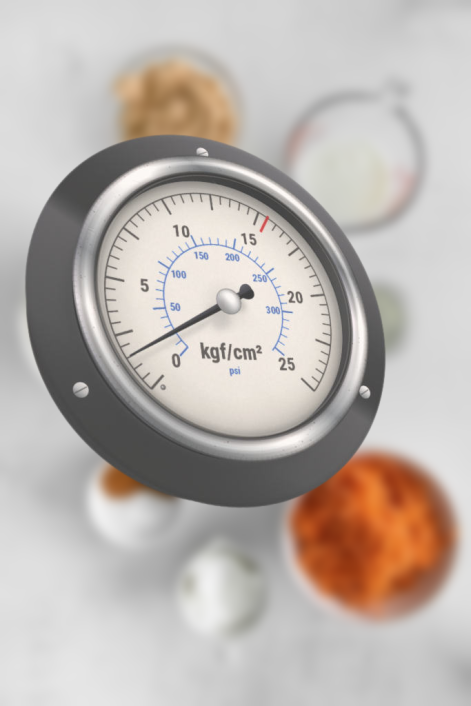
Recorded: 1.5 kg/cm²
